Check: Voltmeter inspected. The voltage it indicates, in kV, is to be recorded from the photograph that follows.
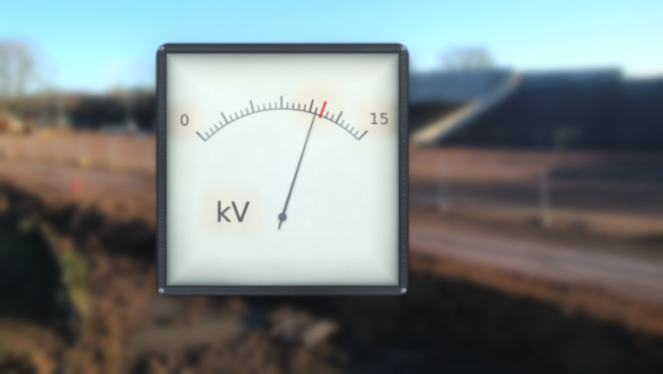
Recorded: 10.5 kV
